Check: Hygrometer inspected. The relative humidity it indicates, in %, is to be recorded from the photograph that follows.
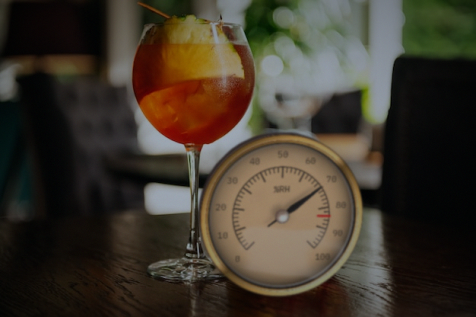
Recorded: 70 %
